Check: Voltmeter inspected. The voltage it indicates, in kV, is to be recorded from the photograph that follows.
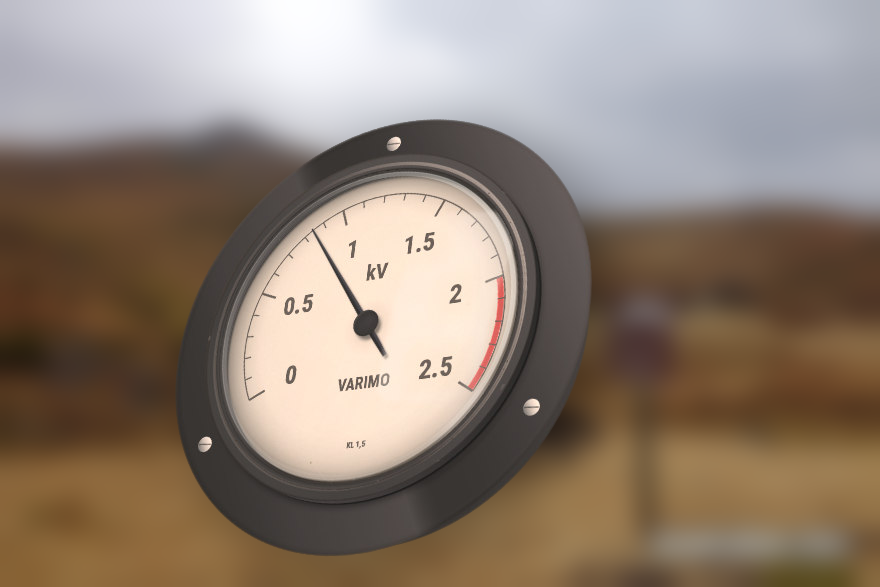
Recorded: 0.85 kV
